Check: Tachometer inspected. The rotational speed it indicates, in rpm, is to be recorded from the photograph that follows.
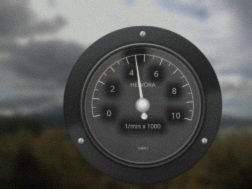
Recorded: 4500 rpm
